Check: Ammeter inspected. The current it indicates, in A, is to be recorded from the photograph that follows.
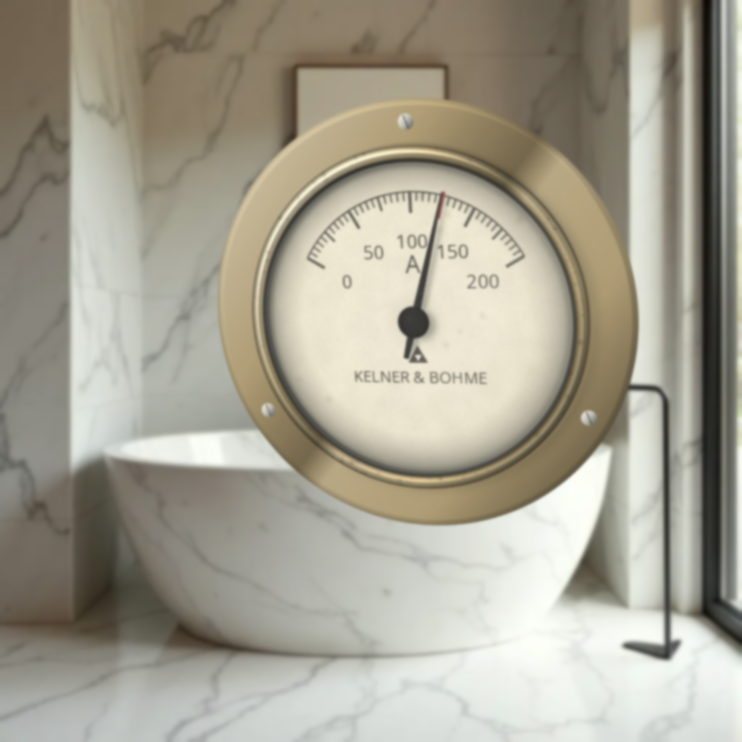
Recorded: 125 A
